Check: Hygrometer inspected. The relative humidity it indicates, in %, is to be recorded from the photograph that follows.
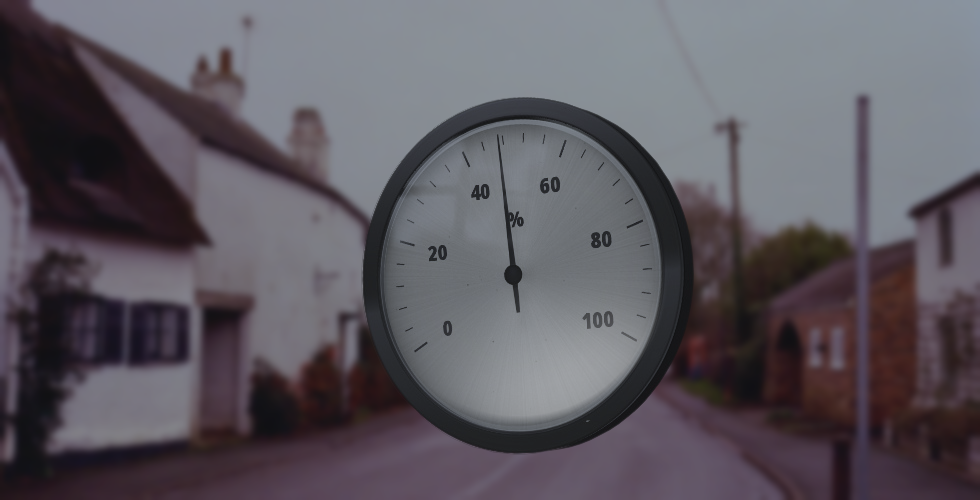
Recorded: 48 %
